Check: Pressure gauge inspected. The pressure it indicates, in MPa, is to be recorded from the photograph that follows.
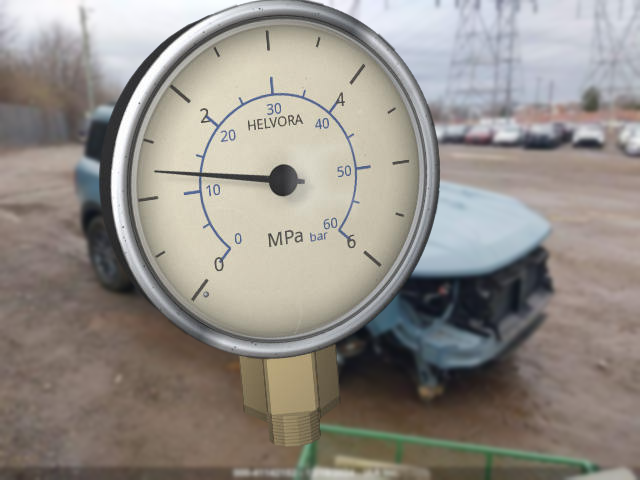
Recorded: 1.25 MPa
